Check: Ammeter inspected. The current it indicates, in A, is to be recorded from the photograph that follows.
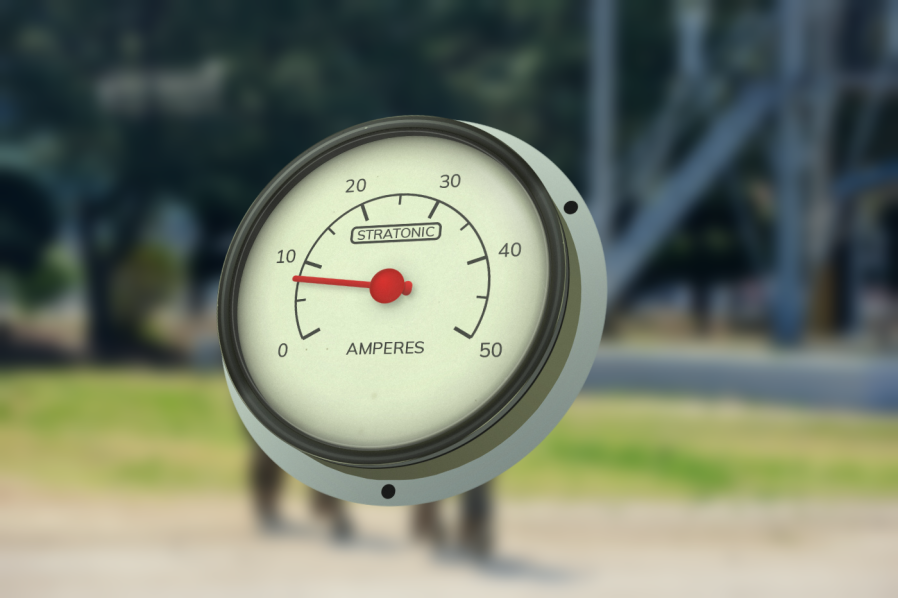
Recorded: 7.5 A
